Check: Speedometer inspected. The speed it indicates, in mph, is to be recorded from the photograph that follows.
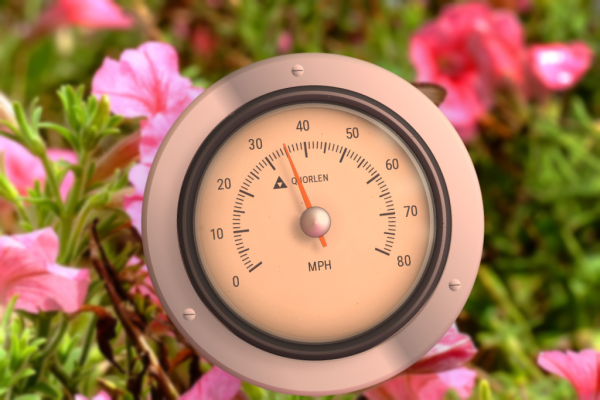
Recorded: 35 mph
